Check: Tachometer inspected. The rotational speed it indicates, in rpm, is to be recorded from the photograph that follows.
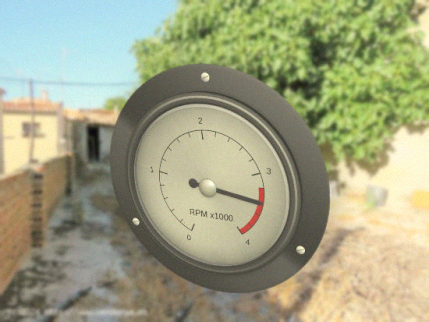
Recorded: 3400 rpm
